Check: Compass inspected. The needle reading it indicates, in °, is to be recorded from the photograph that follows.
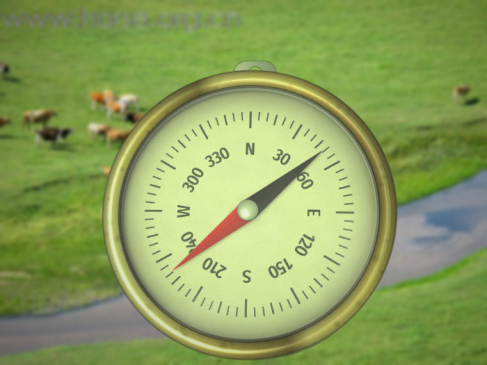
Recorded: 230 °
